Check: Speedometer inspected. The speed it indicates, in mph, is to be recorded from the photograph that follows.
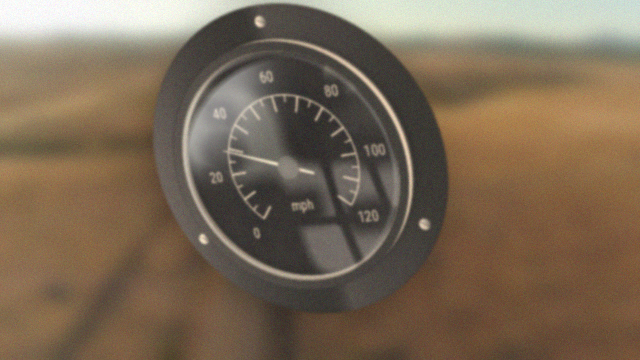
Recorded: 30 mph
